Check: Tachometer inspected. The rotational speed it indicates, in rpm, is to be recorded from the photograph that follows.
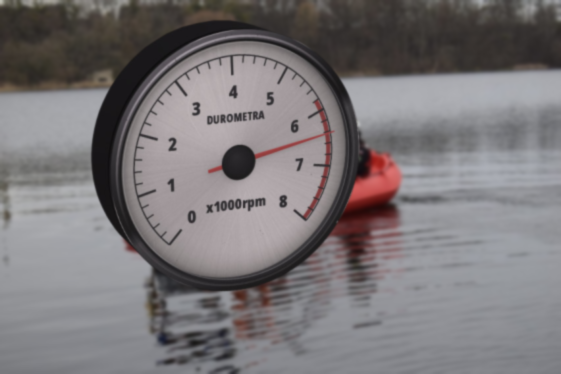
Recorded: 6400 rpm
